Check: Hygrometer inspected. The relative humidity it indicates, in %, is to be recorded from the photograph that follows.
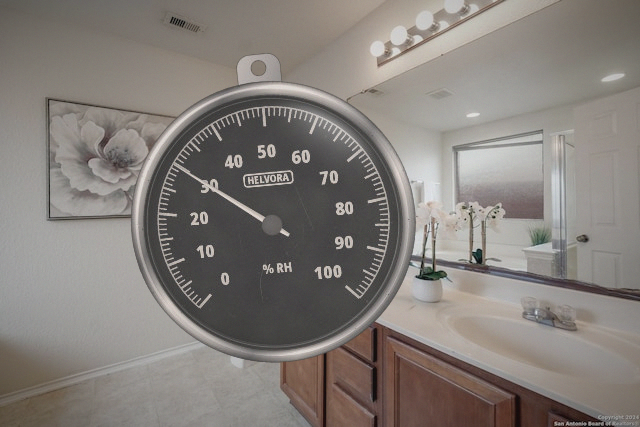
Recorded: 30 %
